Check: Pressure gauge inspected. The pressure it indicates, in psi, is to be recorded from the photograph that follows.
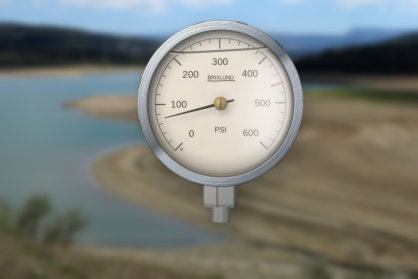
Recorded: 70 psi
